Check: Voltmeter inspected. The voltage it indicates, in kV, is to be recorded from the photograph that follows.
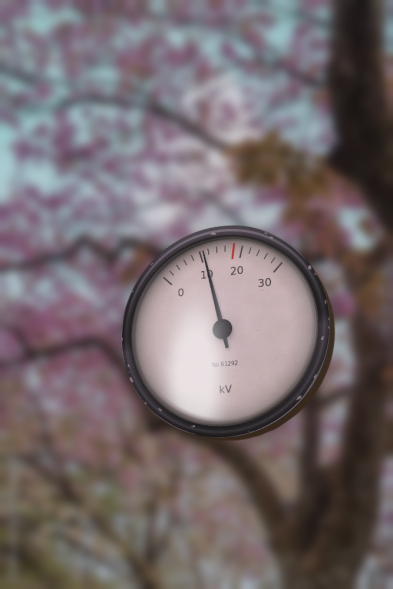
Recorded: 11 kV
